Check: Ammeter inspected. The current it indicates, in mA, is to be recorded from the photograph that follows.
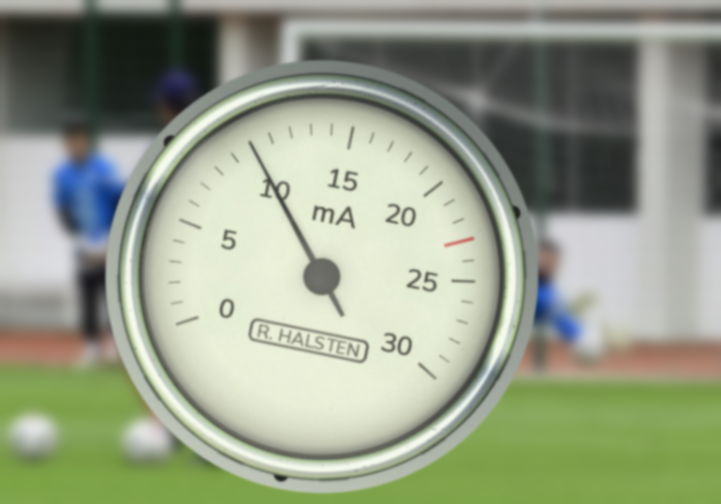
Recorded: 10 mA
